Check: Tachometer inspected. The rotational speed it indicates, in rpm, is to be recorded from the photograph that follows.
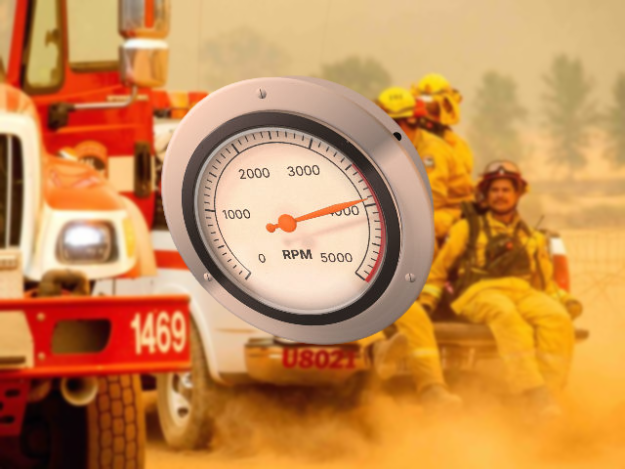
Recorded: 3900 rpm
